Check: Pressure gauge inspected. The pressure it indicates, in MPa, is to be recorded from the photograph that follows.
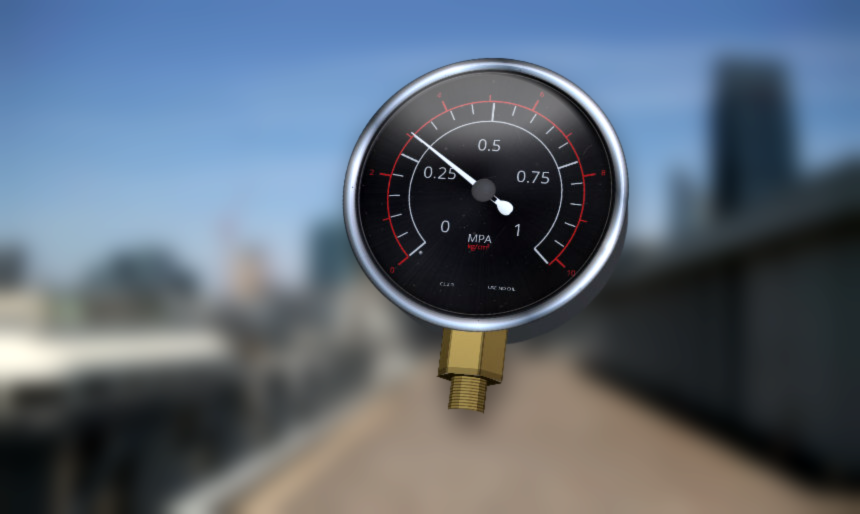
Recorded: 0.3 MPa
